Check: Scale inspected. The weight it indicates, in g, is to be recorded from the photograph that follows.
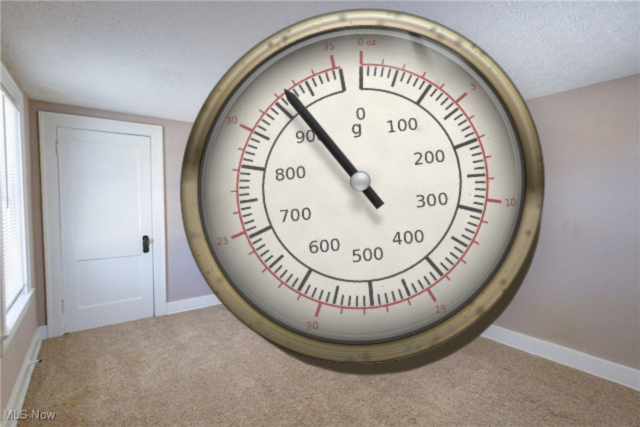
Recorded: 920 g
